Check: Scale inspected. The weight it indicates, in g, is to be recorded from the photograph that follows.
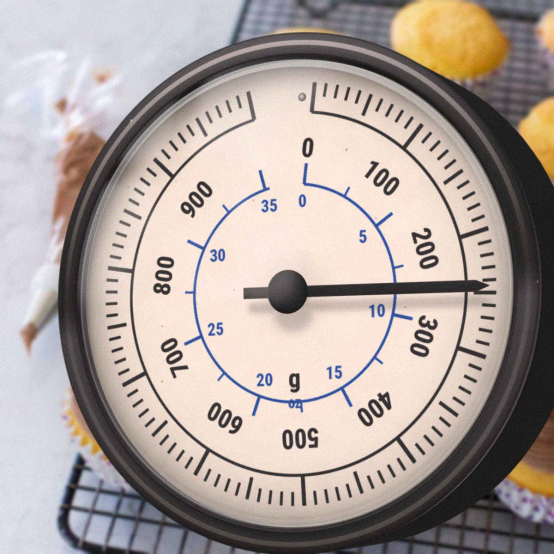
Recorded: 245 g
